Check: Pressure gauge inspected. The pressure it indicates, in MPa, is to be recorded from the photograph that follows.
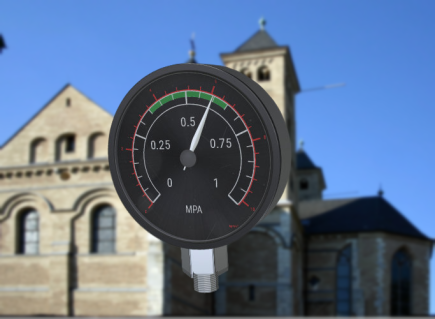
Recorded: 0.6 MPa
